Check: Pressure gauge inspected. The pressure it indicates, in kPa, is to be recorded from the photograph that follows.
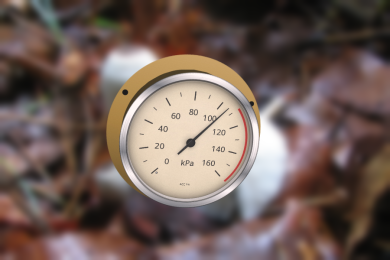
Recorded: 105 kPa
